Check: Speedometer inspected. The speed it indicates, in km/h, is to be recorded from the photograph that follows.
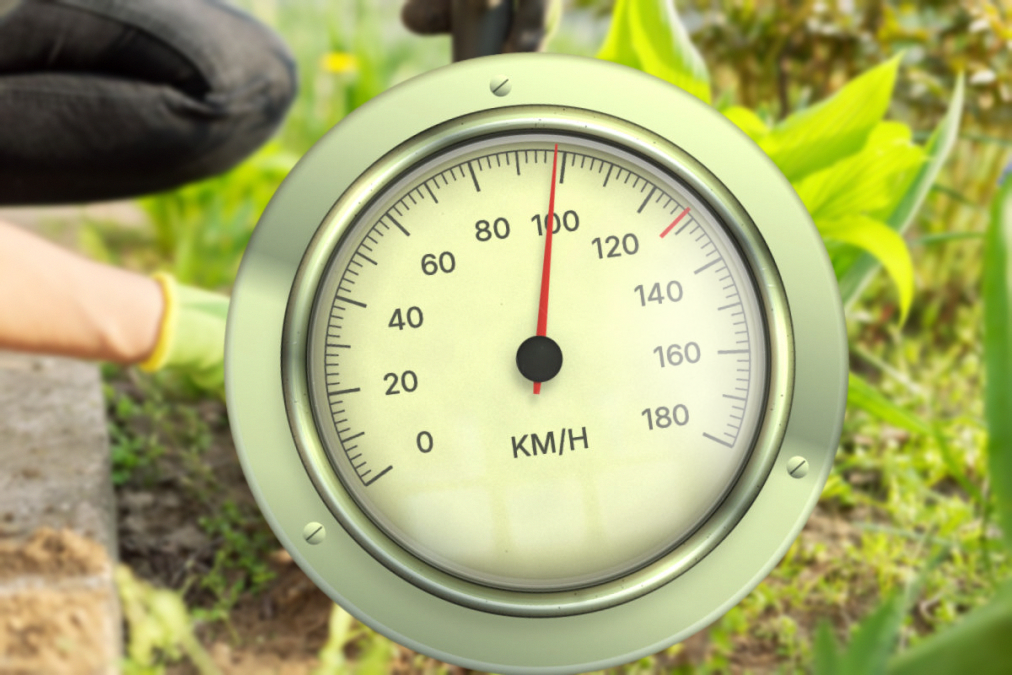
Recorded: 98 km/h
